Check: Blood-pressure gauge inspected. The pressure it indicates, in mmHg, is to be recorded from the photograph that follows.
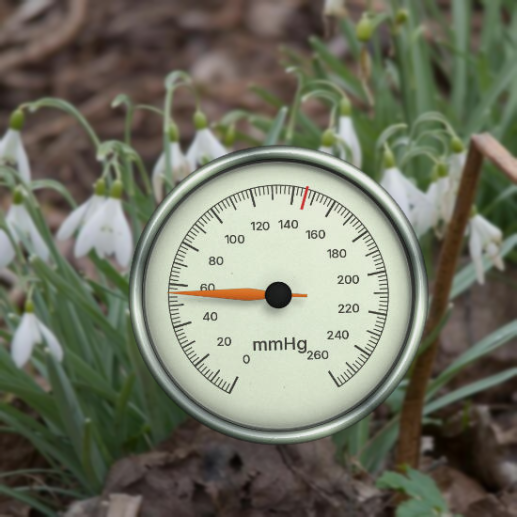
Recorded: 56 mmHg
